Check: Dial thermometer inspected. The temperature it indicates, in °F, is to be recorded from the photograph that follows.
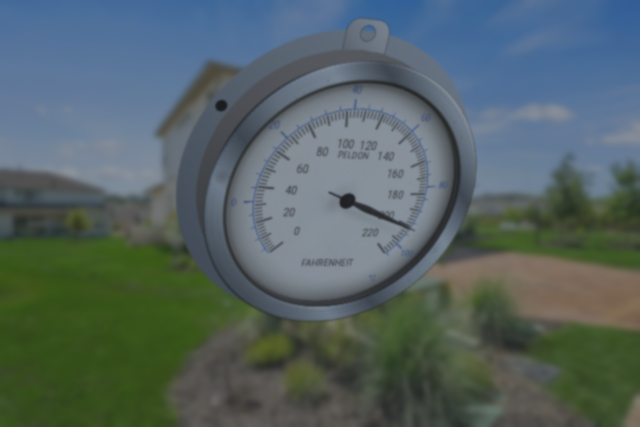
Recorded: 200 °F
